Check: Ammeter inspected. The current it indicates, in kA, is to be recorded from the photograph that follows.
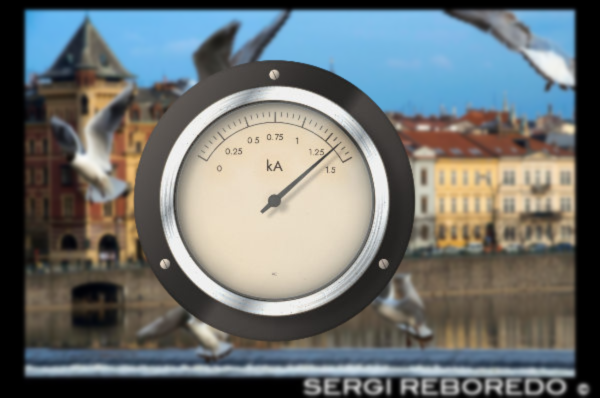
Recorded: 1.35 kA
